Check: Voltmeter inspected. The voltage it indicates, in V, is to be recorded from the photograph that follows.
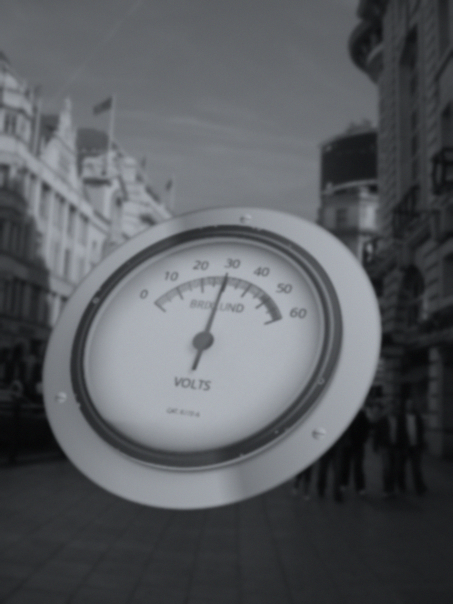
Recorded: 30 V
